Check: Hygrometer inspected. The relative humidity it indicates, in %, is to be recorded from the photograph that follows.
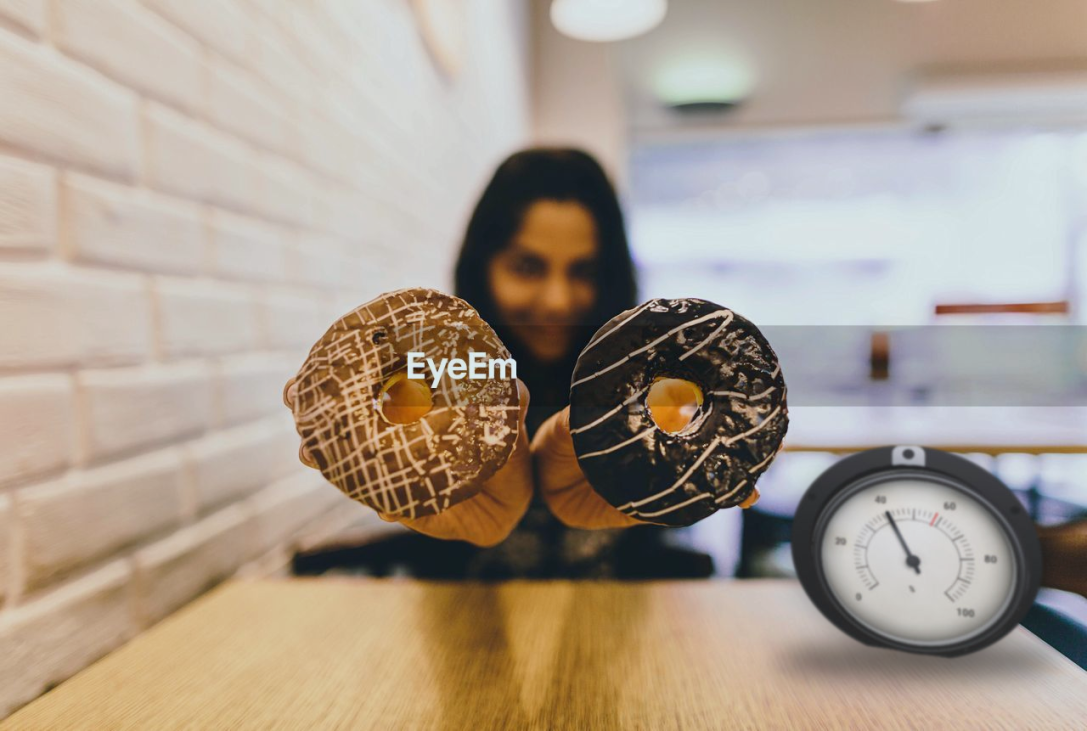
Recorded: 40 %
